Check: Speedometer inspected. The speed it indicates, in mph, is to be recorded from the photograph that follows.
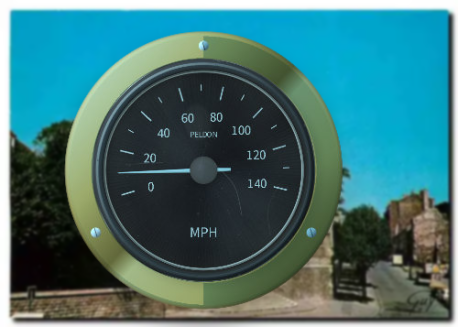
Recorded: 10 mph
